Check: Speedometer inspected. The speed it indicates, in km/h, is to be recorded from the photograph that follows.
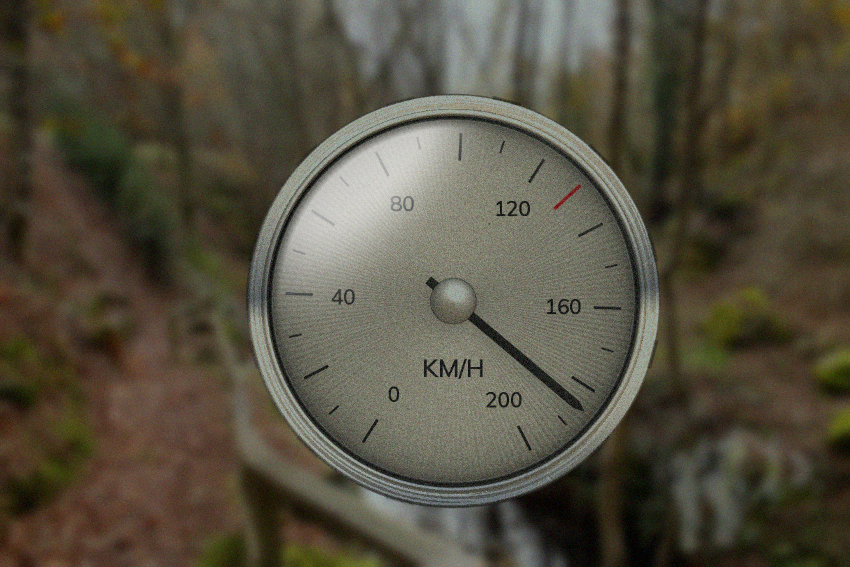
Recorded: 185 km/h
